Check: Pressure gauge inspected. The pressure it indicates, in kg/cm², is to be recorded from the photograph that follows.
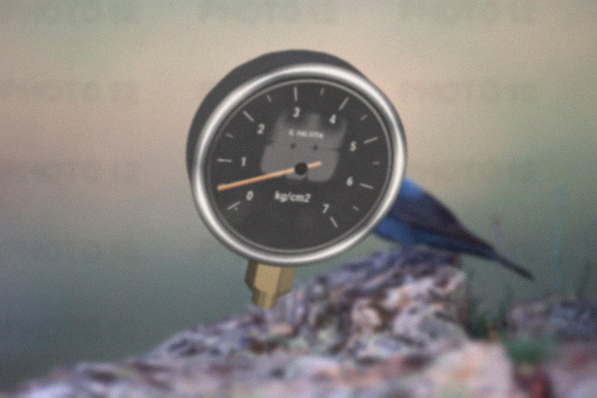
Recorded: 0.5 kg/cm²
